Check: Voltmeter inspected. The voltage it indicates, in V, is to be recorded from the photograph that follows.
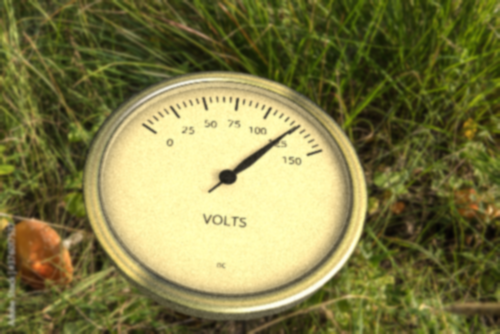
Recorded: 125 V
